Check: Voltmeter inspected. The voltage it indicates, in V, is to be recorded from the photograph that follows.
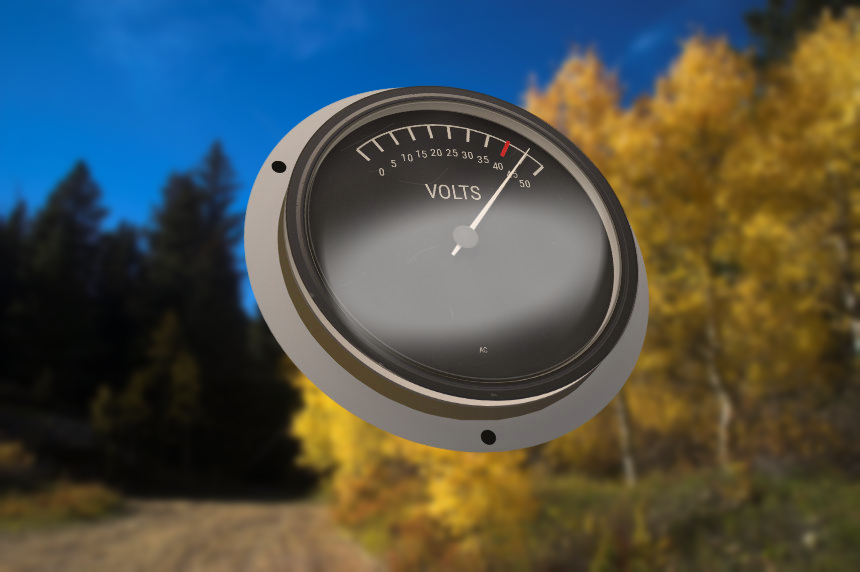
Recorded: 45 V
